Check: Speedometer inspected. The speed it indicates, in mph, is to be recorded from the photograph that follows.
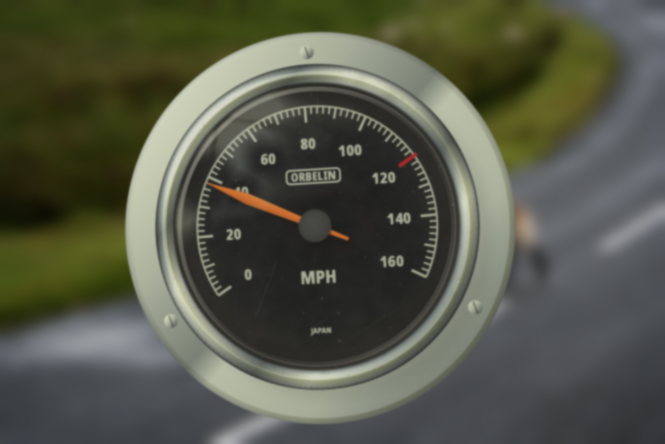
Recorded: 38 mph
